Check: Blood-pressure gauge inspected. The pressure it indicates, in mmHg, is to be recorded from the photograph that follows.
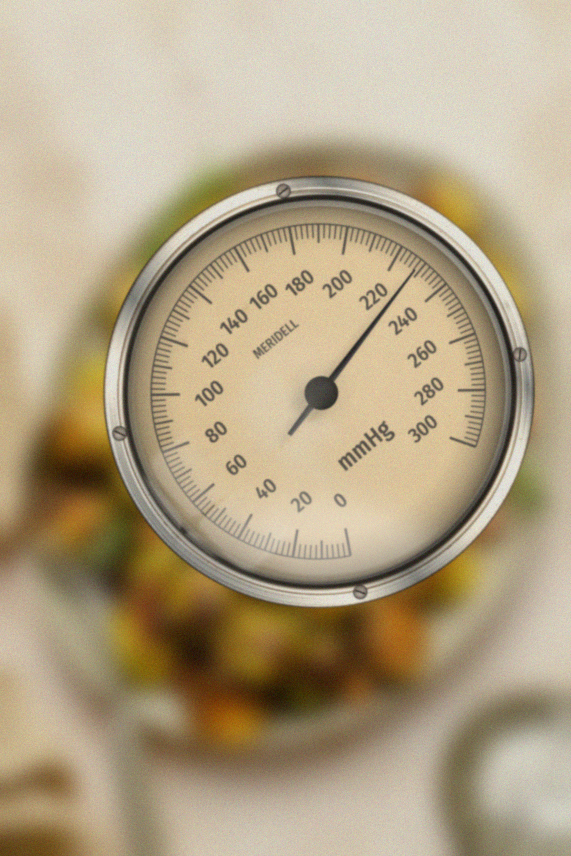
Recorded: 228 mmHg
